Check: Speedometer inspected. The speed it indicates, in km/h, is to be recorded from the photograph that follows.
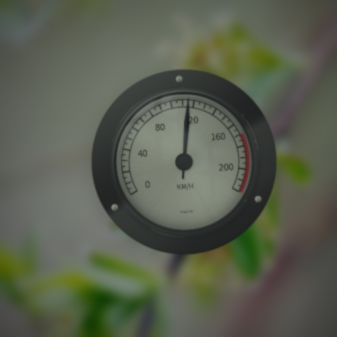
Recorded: 115 km/h
